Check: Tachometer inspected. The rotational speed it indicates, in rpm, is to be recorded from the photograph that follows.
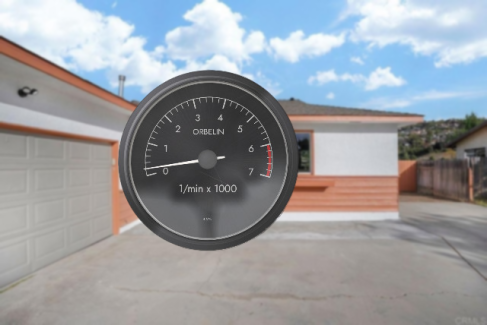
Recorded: 200 rpm
